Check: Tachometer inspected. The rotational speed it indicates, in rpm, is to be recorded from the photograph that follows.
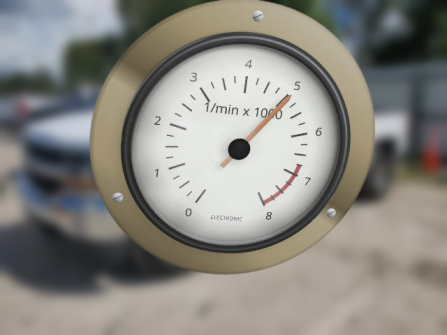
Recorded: 5000 rpm
